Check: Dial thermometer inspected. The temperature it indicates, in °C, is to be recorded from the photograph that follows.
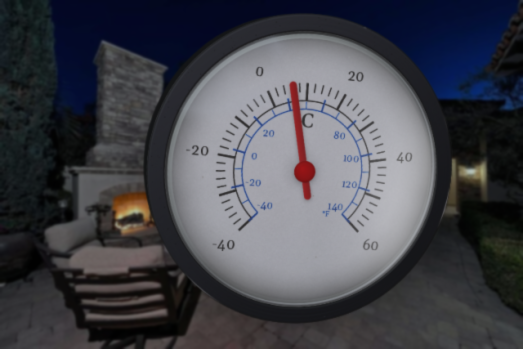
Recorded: 6 °C
